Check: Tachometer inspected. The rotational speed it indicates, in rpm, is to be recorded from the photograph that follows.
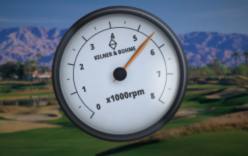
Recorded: 5500 rpm
